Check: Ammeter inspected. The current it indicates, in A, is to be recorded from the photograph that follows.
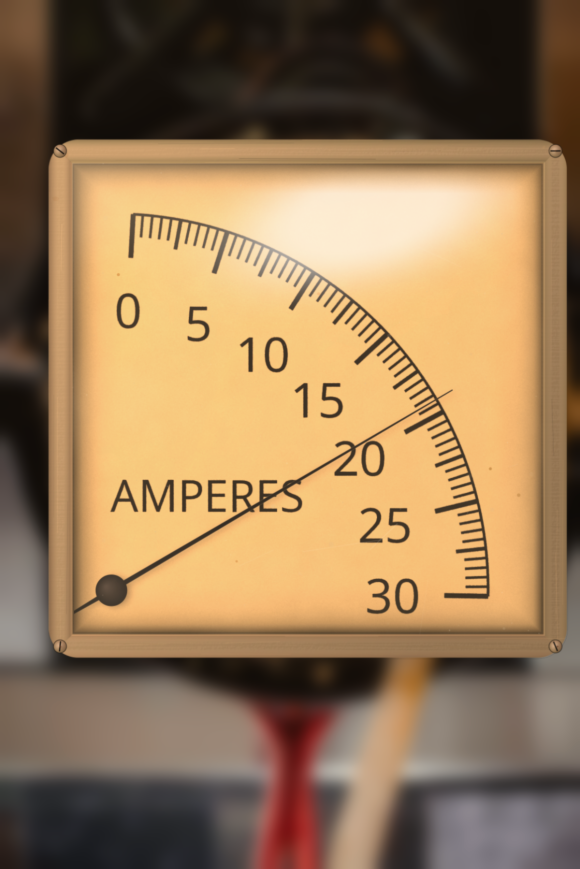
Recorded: 19.25 A
